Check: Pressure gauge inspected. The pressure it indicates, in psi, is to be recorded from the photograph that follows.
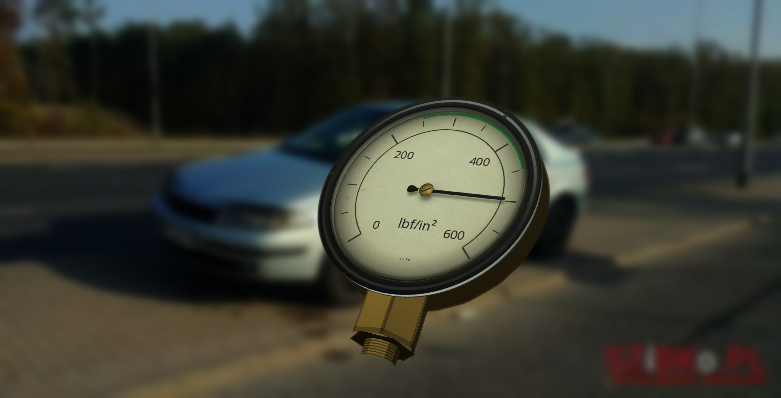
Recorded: 500 psi
